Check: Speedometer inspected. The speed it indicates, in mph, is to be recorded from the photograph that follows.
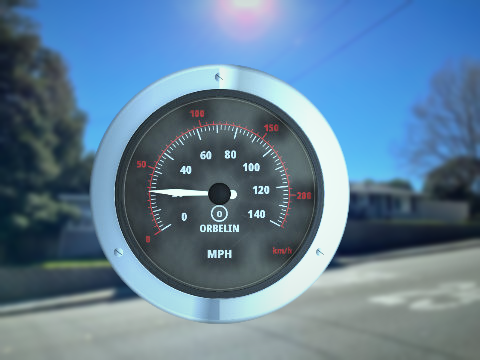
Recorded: 20 mph
